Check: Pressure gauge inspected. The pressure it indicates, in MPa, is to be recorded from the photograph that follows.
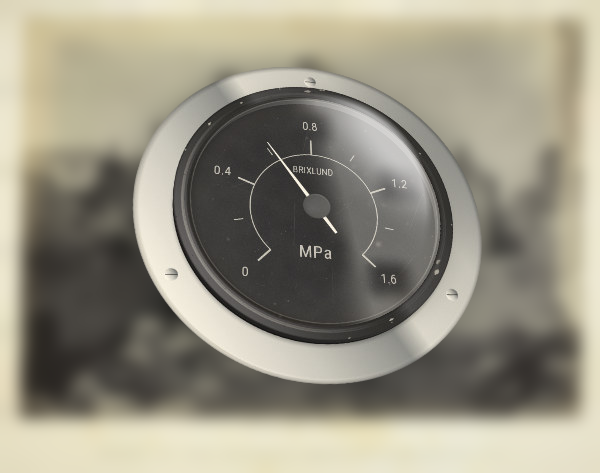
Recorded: 0.6 MPa
